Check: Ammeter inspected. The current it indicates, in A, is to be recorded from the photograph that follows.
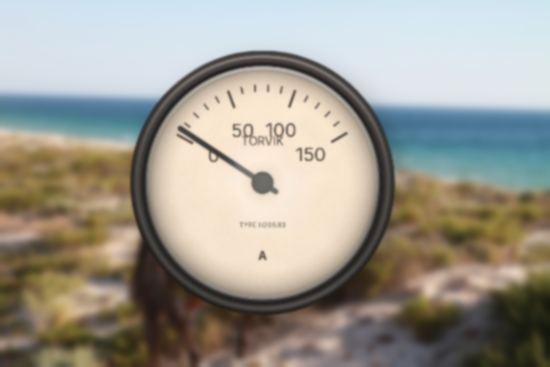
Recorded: 5 A
